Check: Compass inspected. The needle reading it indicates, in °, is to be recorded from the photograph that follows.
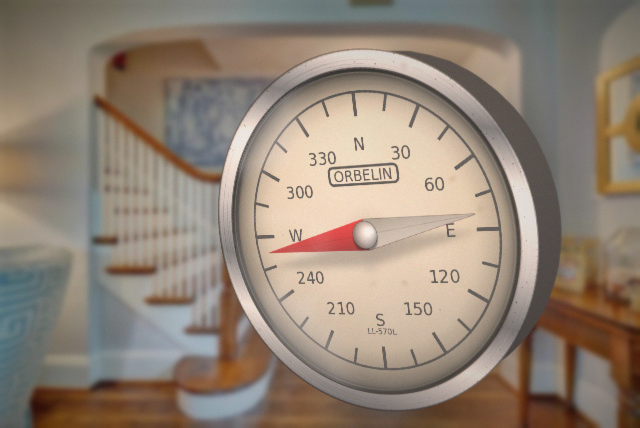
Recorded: 262.5 °
